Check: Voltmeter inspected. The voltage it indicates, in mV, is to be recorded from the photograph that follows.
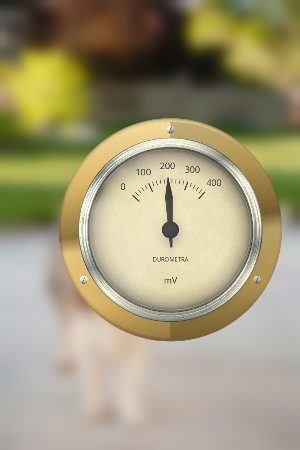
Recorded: 200 mV
